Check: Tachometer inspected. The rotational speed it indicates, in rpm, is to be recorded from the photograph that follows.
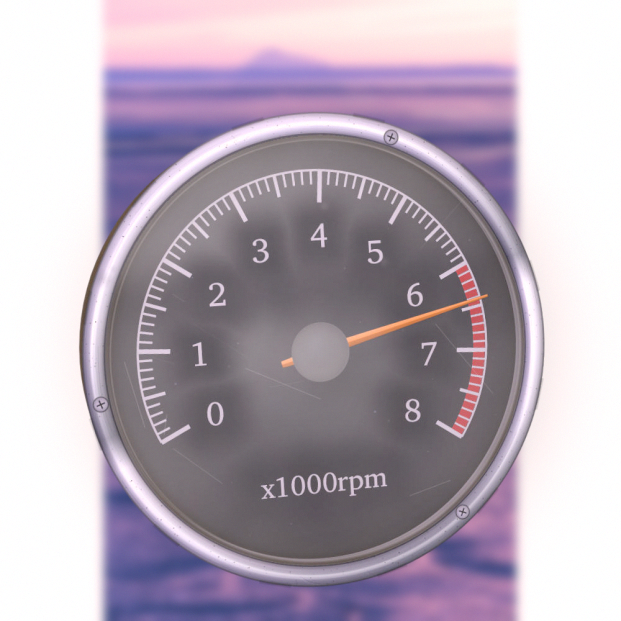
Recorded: 6400 rpm
